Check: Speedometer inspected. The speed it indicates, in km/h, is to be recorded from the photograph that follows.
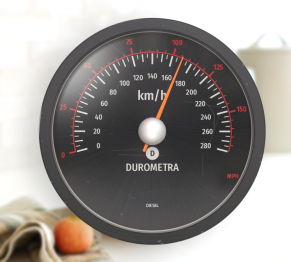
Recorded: 170 km/h
